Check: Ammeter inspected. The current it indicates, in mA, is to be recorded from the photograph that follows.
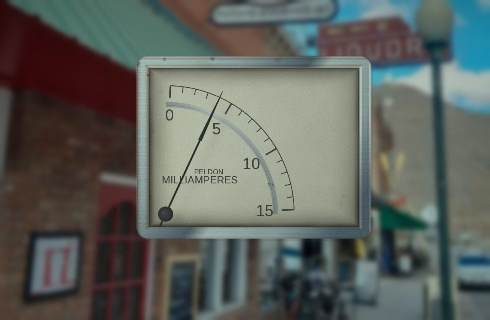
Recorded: 4 mA
